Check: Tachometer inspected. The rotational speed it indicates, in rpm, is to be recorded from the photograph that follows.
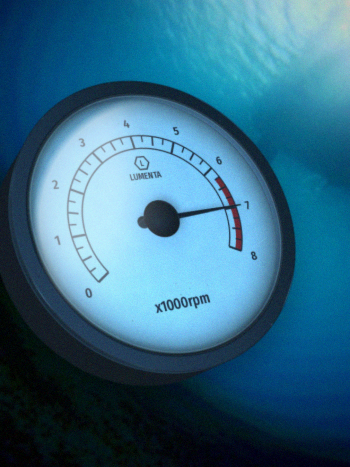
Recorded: 7000 rpm
